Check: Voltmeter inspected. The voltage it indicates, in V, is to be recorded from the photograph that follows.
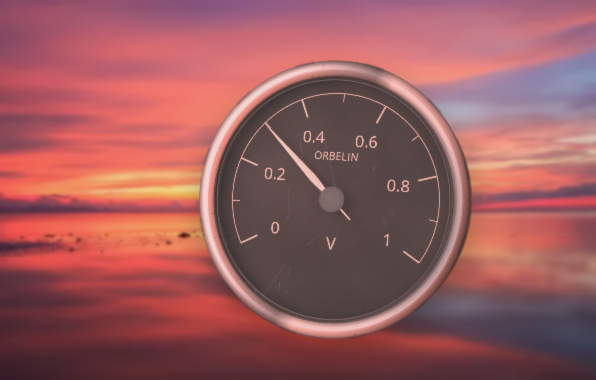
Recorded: 0.3 V
